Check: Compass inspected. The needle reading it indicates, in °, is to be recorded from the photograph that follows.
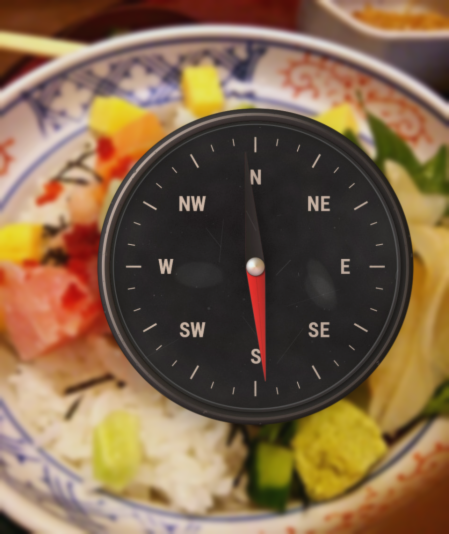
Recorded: 175 °
